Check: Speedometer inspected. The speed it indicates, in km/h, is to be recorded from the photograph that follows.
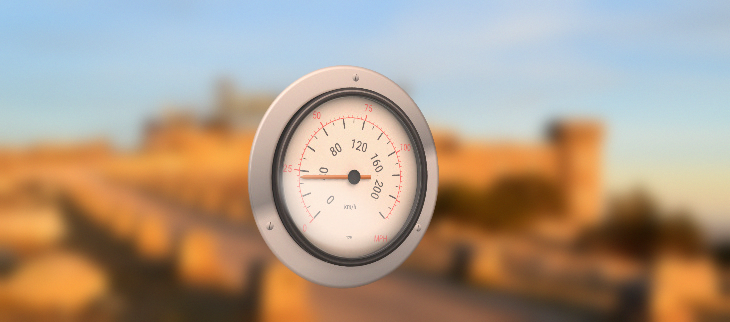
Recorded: 35 km/h
